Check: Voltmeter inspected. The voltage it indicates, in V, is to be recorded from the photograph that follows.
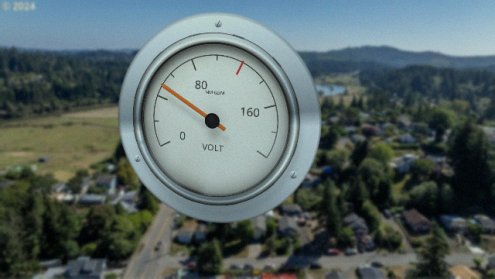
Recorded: 50 V
